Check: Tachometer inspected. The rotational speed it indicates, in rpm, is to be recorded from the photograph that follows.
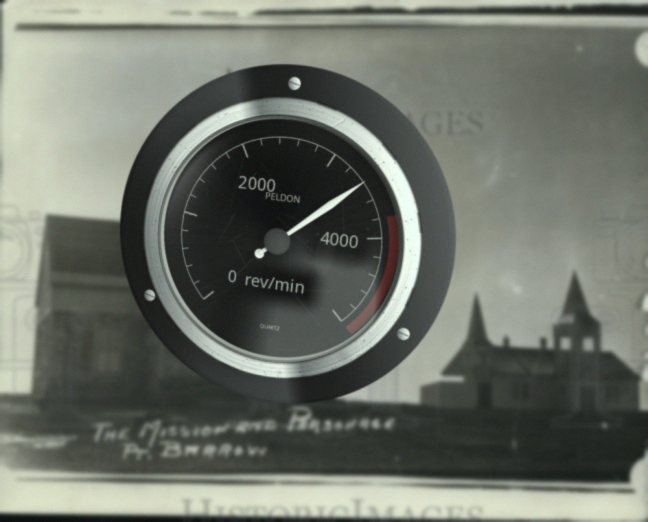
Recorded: 3400 rpm
